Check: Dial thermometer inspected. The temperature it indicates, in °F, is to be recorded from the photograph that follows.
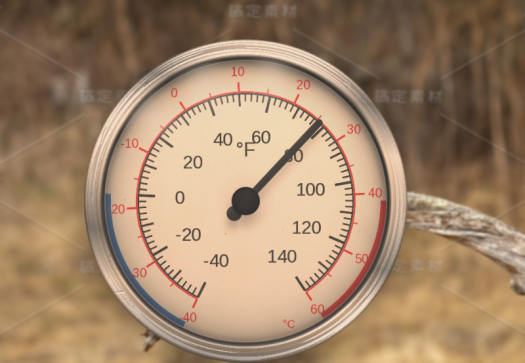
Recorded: 78 °F
